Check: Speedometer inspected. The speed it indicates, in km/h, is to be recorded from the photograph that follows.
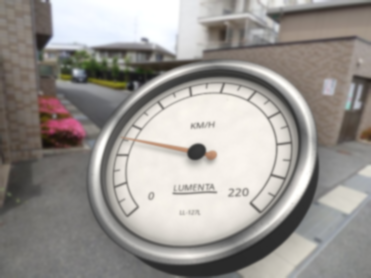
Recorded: 50 km/h
